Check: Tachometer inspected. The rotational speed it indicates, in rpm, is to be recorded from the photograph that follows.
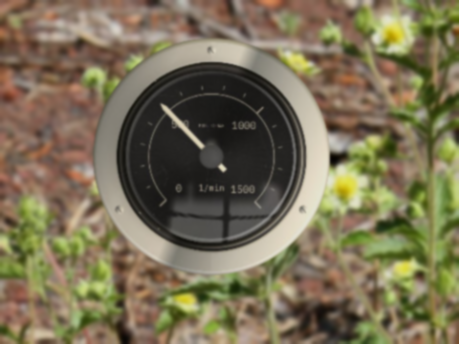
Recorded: 500 rpm
